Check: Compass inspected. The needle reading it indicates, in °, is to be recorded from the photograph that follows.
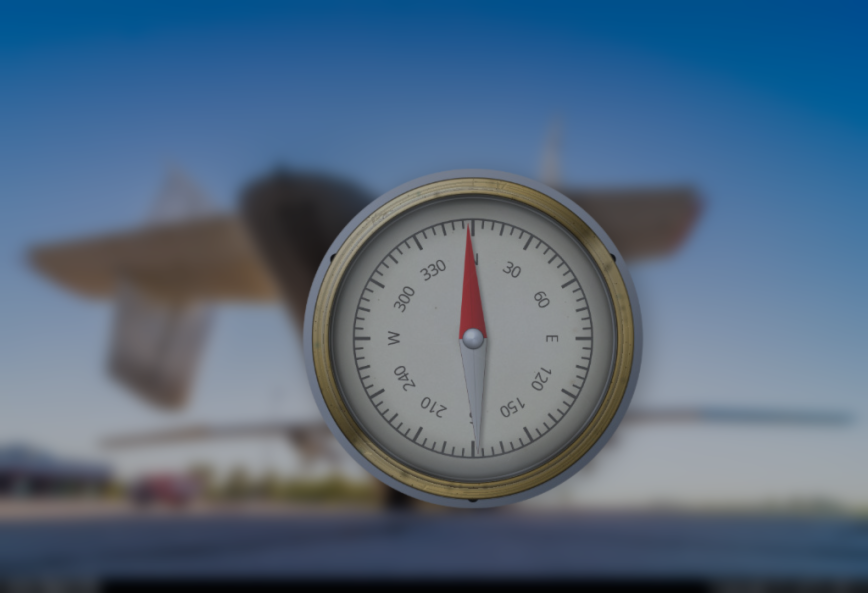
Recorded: 357.5 °
